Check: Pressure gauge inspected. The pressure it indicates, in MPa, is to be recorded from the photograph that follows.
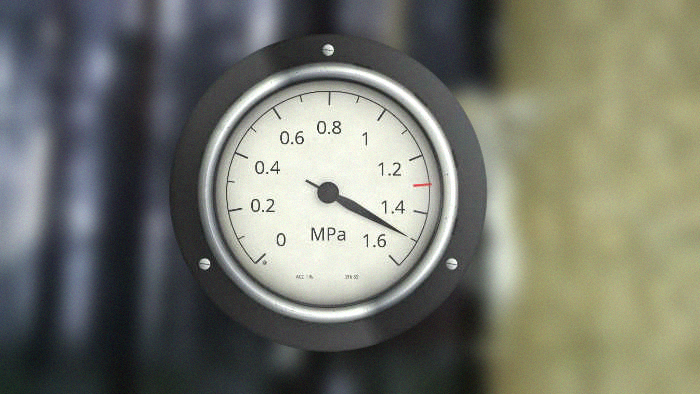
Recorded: 1.5 MPa
